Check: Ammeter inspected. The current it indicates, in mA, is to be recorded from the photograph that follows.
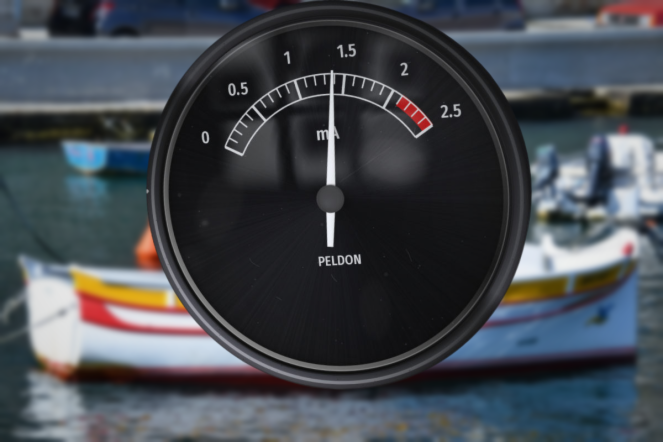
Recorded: 1.4 mA
